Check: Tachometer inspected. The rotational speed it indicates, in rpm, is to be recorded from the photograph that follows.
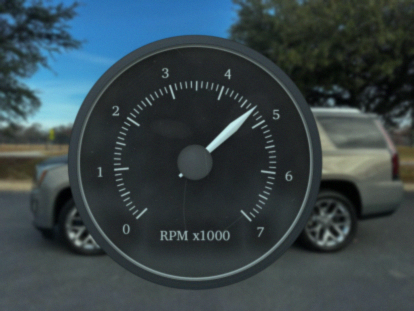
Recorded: 4700 rpm
